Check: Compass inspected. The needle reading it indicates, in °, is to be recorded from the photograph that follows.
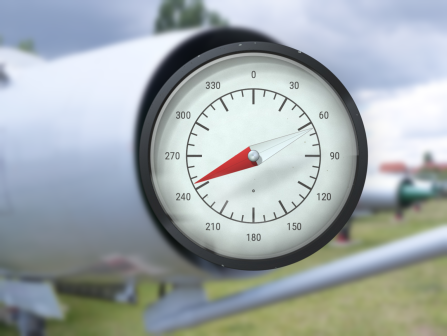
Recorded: 245 °
